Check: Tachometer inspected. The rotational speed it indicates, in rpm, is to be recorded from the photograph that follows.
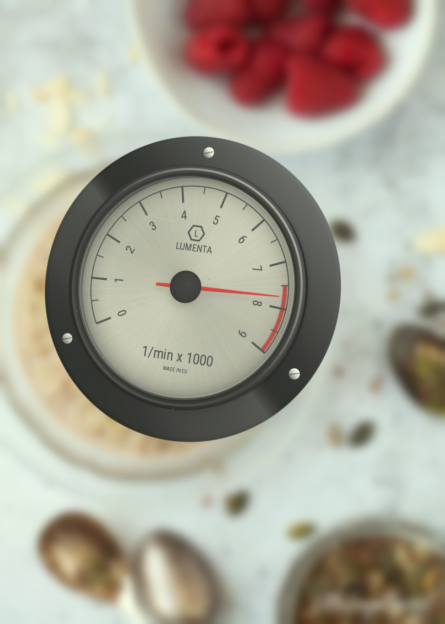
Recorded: 7750 rpm
